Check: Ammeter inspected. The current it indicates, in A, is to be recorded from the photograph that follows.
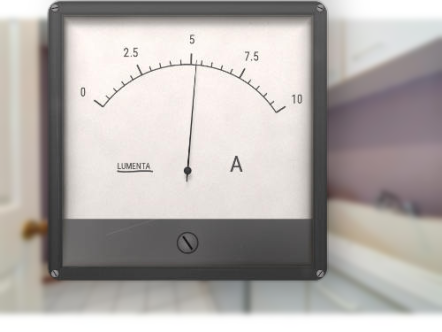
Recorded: 5.25 A
